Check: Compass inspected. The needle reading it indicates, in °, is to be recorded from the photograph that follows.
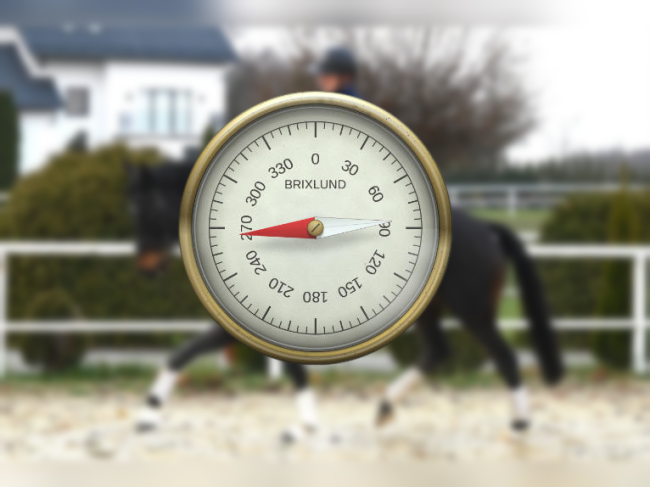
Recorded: 265 °
